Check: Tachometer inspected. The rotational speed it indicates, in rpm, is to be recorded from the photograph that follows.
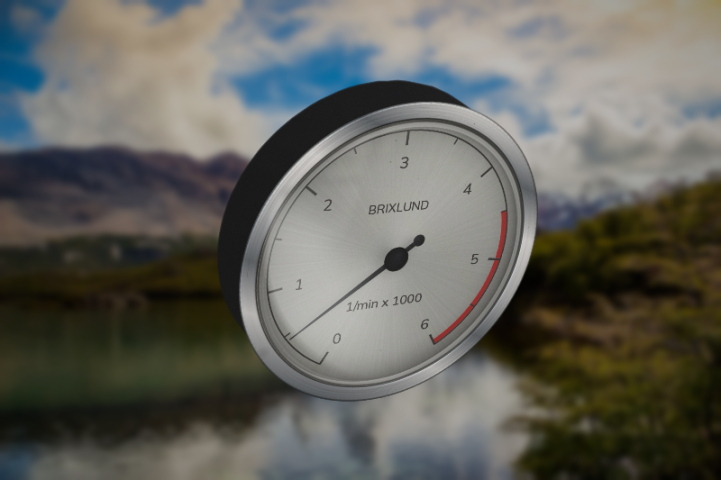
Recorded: 500 rpm
